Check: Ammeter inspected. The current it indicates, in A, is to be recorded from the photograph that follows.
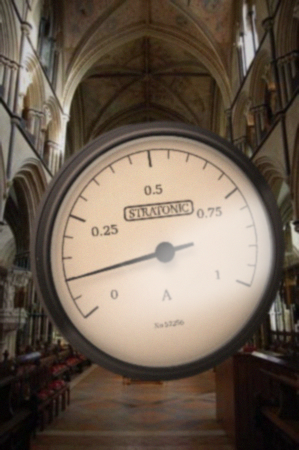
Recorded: 0.1 A
